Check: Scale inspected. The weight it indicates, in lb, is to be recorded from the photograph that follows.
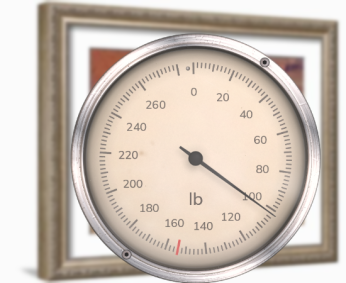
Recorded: 102 lb
